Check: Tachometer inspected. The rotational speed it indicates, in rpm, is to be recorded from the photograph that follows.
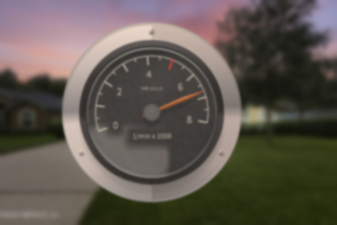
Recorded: 6750 rpm
